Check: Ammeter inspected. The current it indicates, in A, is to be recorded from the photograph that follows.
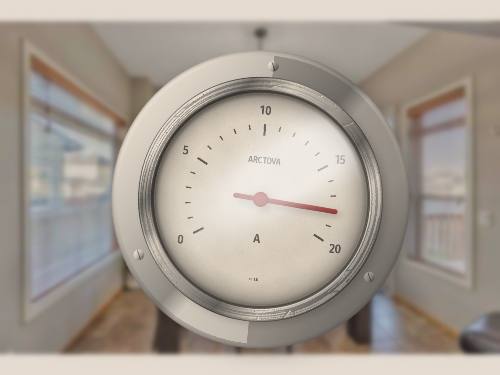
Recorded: 18 A
